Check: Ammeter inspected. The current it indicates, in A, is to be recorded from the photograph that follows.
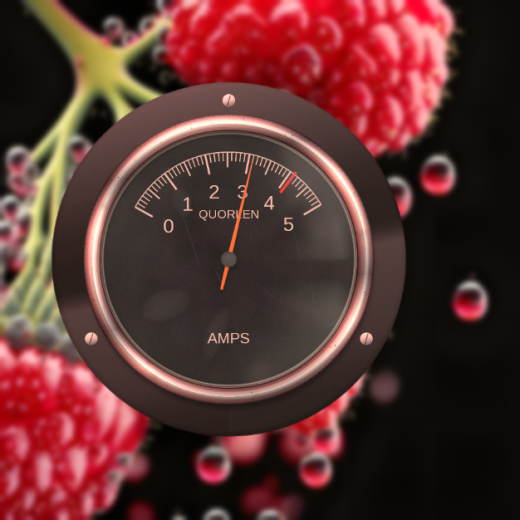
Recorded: 3.1 A
